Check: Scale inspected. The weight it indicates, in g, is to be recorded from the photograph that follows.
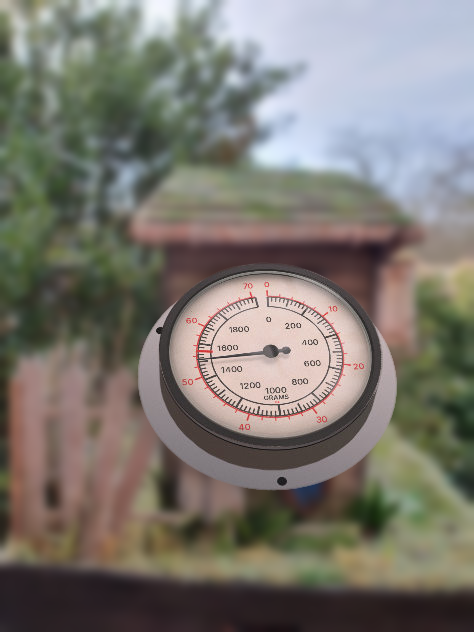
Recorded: 1500 g
